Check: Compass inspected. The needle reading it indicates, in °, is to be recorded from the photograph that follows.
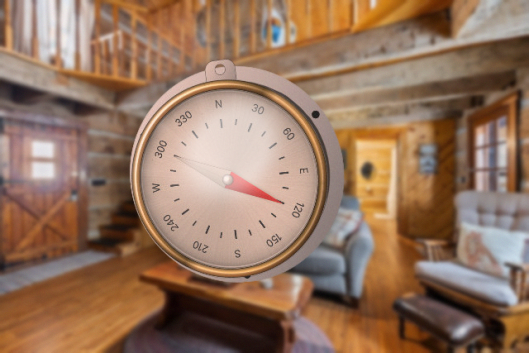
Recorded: 120 °
